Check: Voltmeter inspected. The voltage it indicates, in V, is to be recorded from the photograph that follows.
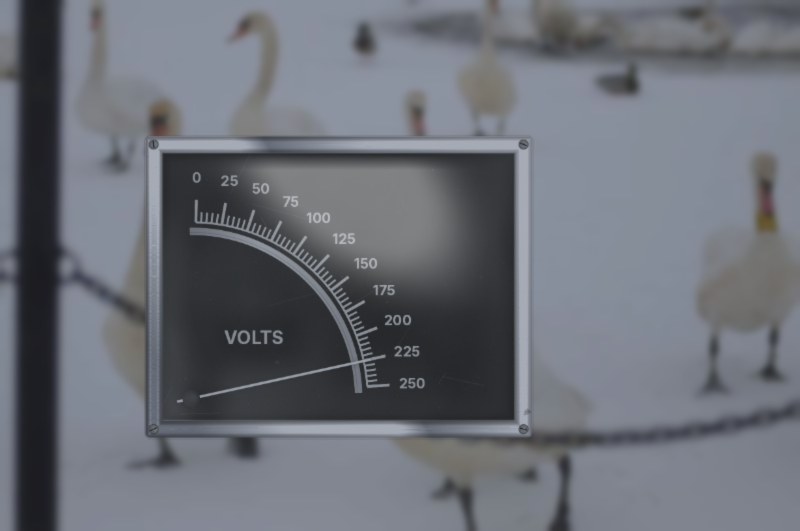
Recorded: 225 V
